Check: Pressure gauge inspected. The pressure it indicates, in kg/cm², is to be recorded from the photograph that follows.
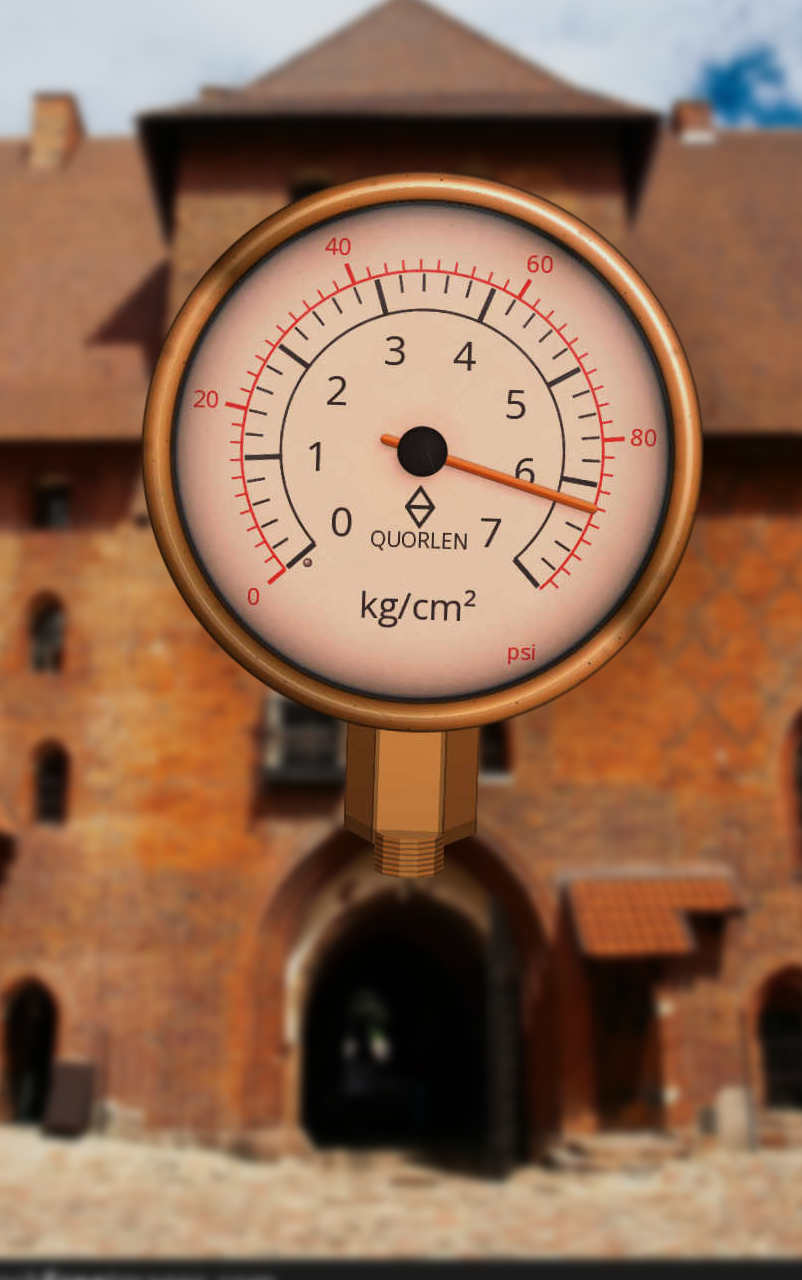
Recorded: 6.2 kg/cm²
